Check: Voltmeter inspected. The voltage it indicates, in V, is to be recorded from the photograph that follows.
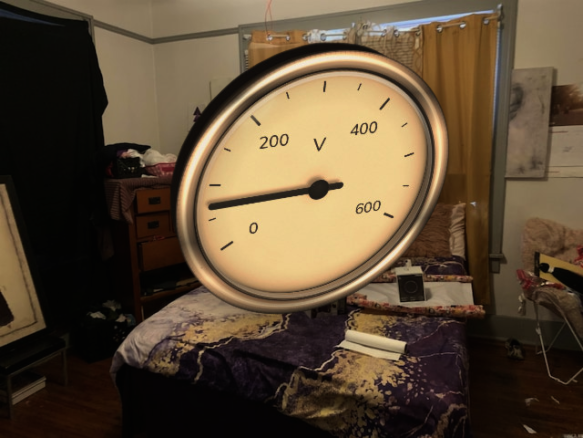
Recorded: 75 V
